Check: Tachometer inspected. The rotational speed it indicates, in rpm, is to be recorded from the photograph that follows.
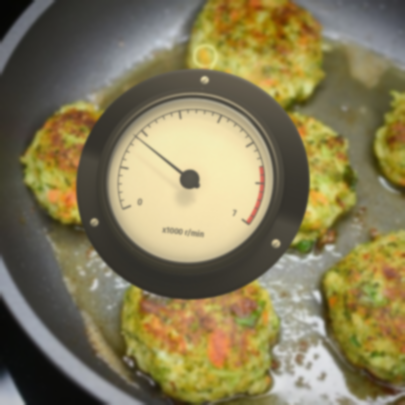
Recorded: 1800 rpm
